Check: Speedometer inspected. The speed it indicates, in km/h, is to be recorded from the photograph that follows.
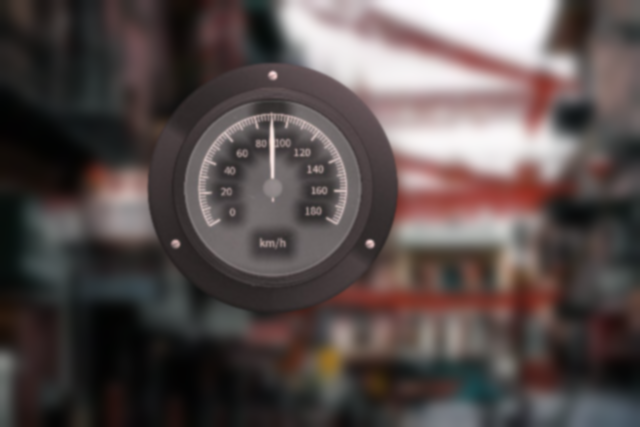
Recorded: 90 km/h
